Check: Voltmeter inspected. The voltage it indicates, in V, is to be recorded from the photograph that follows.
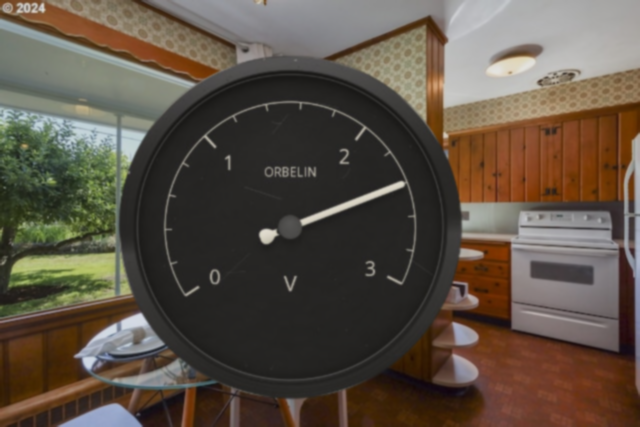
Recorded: 2.4 V
